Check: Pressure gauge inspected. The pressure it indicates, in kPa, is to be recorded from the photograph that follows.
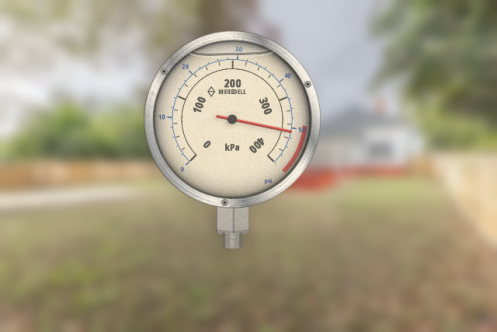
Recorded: 350 kPa
